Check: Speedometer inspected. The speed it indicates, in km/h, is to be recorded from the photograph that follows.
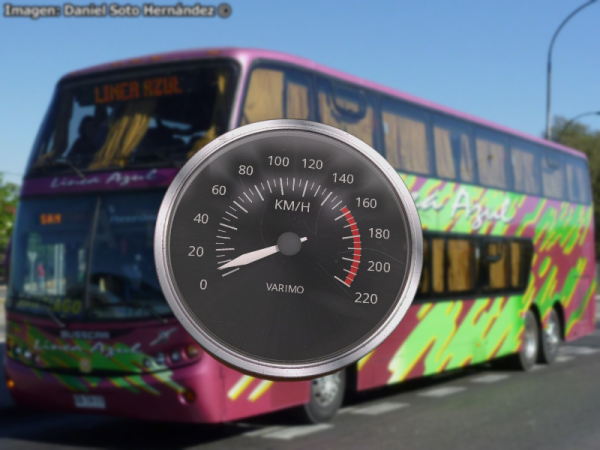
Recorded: 5 km/h
